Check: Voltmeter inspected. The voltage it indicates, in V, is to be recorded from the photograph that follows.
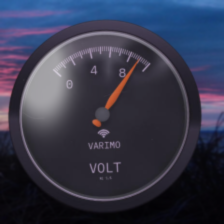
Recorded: 9 V
